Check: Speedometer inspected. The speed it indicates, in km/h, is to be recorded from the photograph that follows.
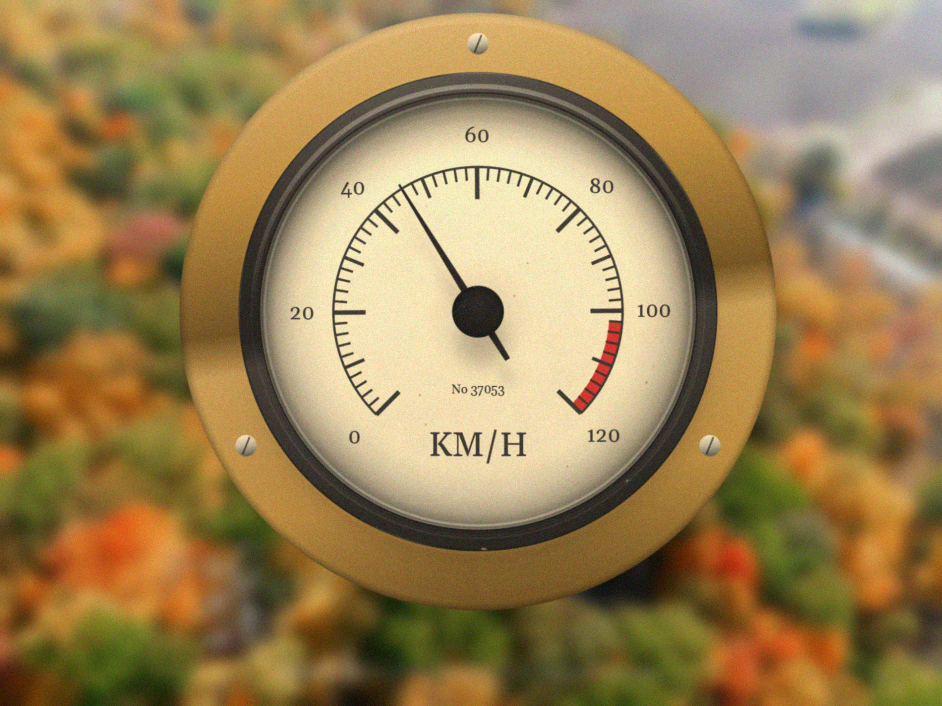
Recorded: 46 km/h
